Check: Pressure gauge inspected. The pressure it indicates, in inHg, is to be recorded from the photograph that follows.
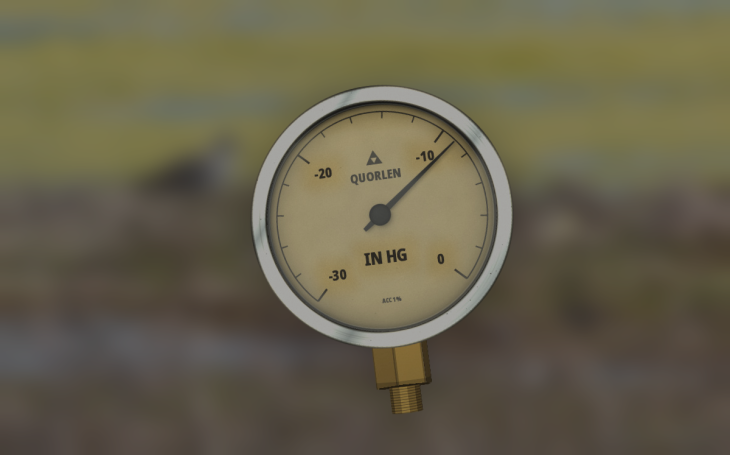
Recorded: -9 inHg
